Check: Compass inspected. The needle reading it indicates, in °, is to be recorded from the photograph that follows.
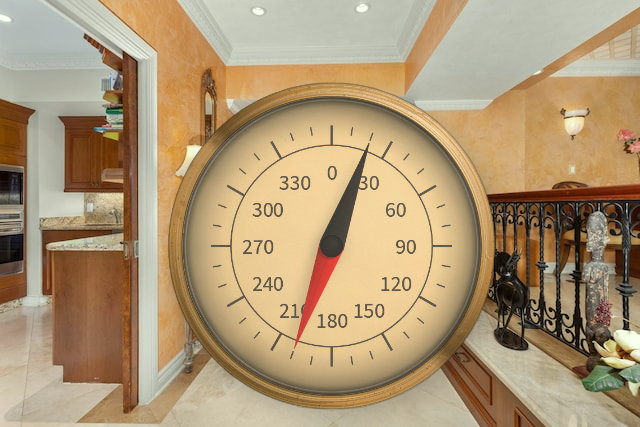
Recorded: 200 °
